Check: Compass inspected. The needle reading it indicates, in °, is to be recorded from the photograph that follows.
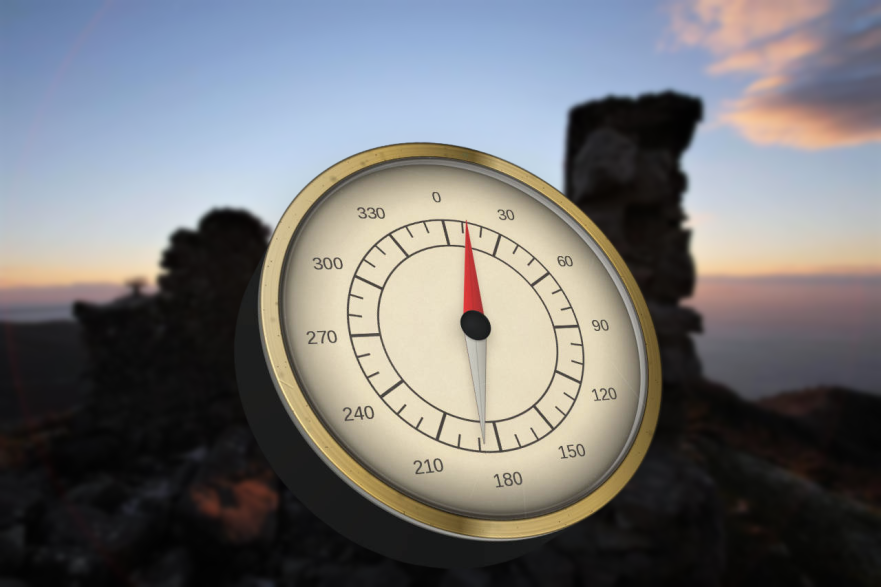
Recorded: 10 °
